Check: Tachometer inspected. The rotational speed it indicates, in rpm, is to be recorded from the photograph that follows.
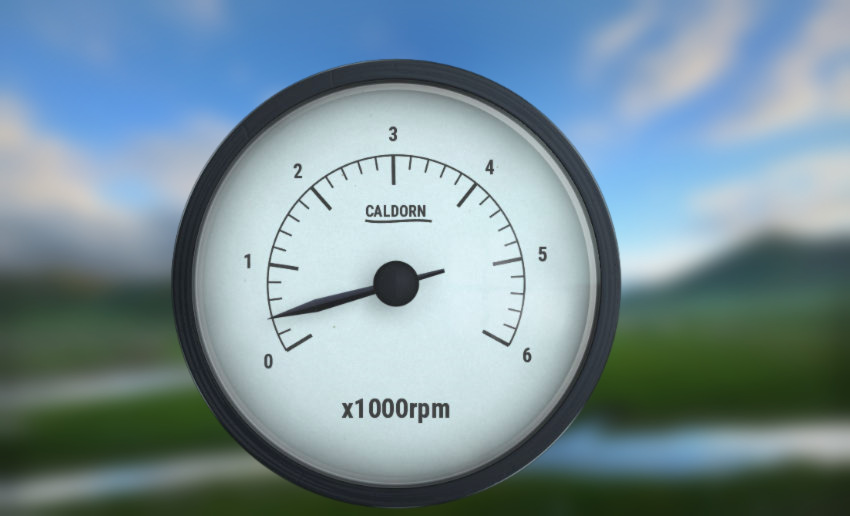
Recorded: 400 rpm
